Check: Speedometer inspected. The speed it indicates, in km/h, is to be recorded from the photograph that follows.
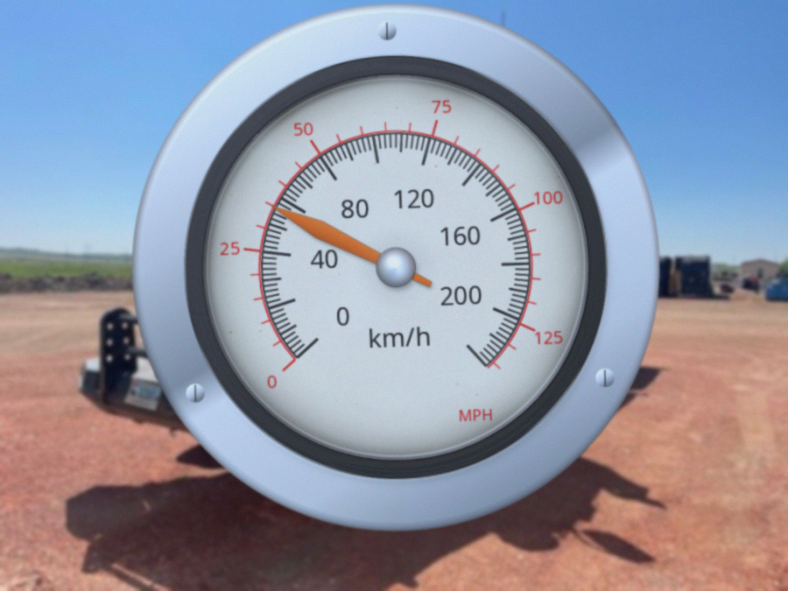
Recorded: 56 km/h
